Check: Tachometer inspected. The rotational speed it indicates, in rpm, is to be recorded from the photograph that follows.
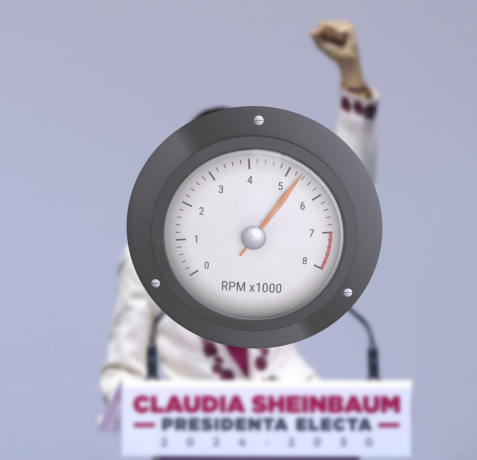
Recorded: 5300 rpm
